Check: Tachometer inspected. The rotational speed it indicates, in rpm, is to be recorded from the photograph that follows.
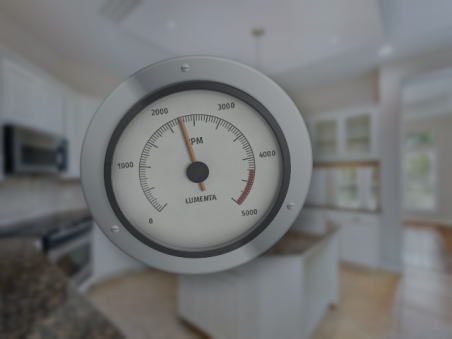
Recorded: 2250 rpm
